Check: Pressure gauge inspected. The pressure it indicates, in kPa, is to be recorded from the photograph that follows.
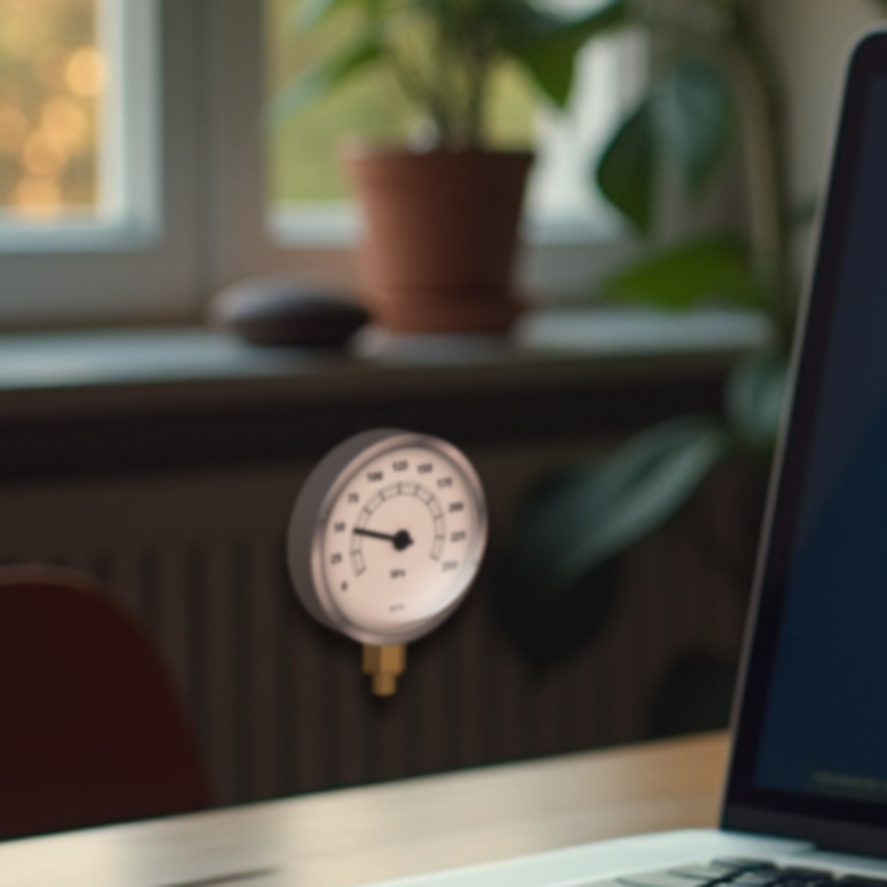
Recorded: 50 kPa
